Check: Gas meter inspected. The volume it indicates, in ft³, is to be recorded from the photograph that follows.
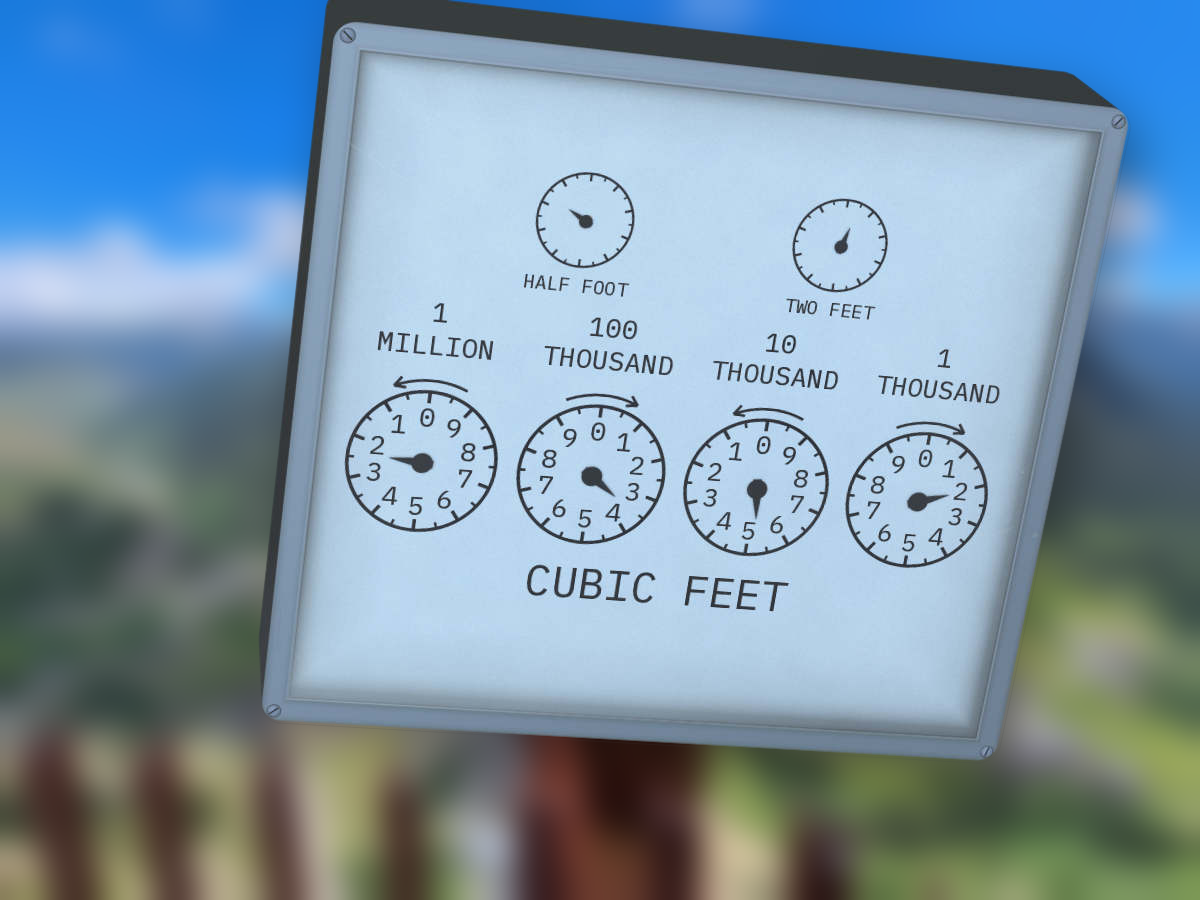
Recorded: 235200 ft³
